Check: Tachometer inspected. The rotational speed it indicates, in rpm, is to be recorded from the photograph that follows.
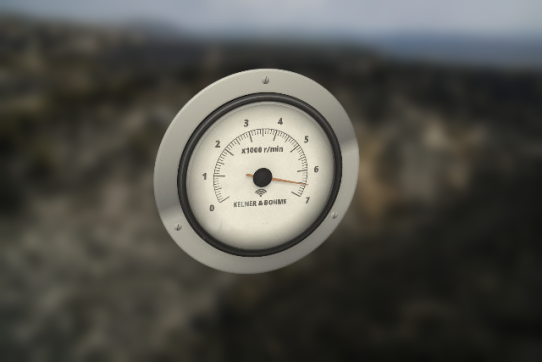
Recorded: 6500 rpm
